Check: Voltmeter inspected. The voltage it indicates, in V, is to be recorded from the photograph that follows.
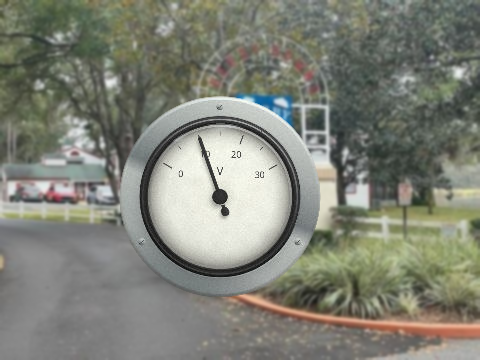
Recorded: 10 V
